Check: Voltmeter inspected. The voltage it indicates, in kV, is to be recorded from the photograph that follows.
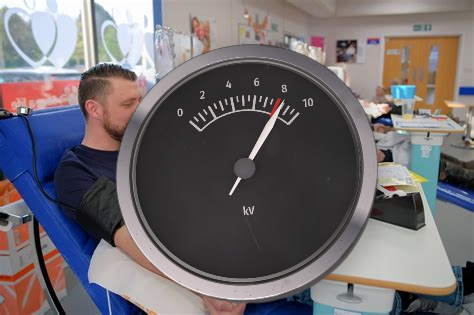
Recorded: 8.5 kV
